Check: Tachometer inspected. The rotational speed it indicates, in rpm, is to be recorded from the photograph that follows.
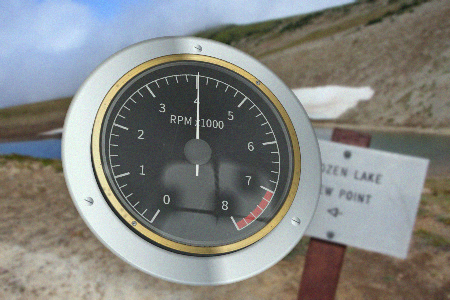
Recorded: 4000 rpm
